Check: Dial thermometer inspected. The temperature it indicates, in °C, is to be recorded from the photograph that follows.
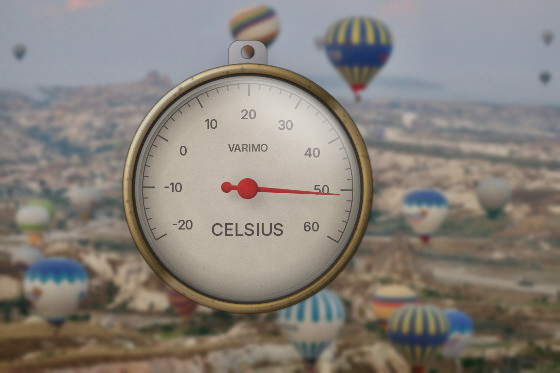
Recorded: 51 °C
